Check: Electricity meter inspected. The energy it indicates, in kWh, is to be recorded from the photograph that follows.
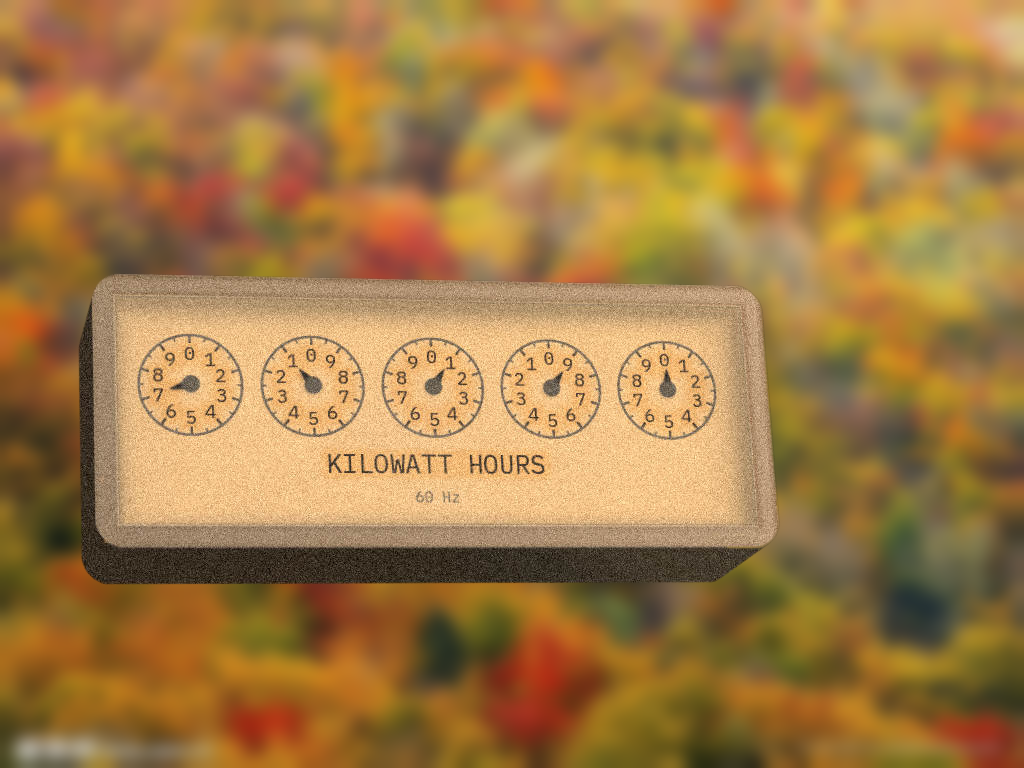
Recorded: 71090 kWh
